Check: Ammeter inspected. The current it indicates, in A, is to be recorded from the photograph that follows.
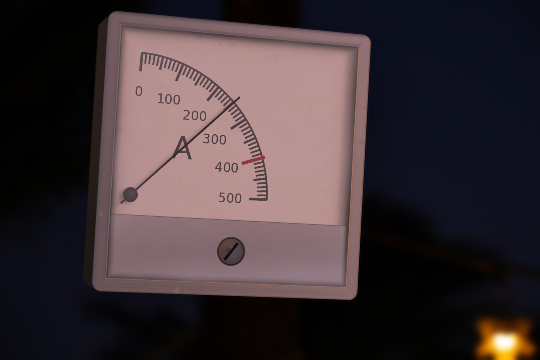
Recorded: 250 A
